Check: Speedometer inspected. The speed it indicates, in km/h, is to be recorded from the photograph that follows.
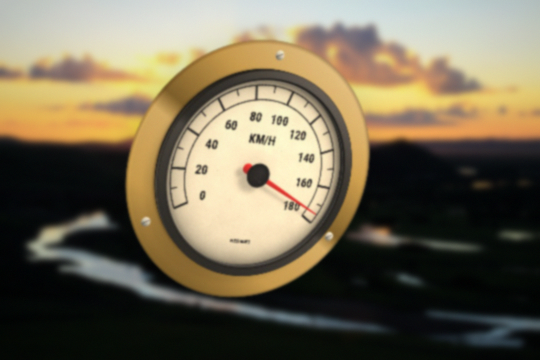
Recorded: 175 km/h
